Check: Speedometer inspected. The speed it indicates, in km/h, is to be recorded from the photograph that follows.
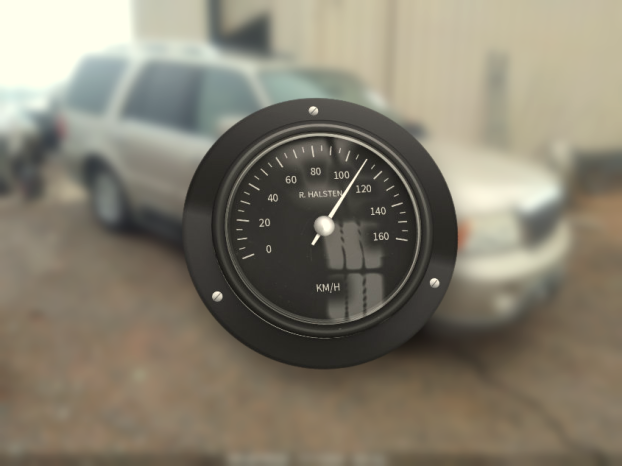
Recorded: 110 km/h
